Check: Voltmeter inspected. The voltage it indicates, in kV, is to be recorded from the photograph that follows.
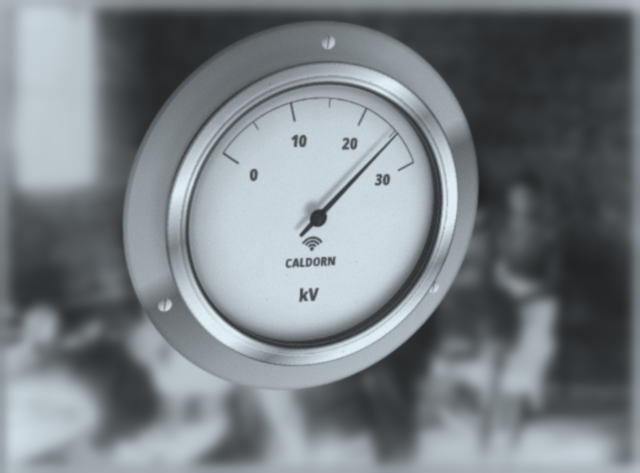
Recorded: 25 kV
